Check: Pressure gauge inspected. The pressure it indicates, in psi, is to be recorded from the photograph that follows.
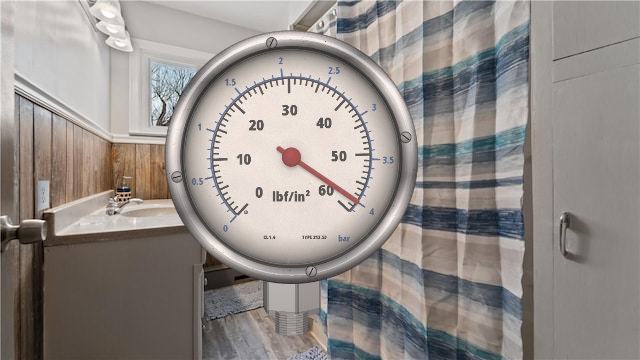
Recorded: 58 psi
